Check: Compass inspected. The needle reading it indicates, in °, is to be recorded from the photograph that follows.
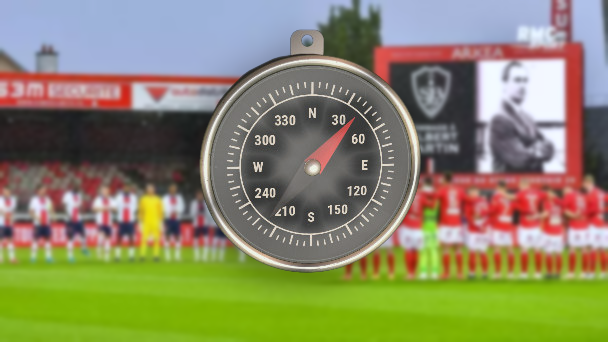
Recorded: 40 °
